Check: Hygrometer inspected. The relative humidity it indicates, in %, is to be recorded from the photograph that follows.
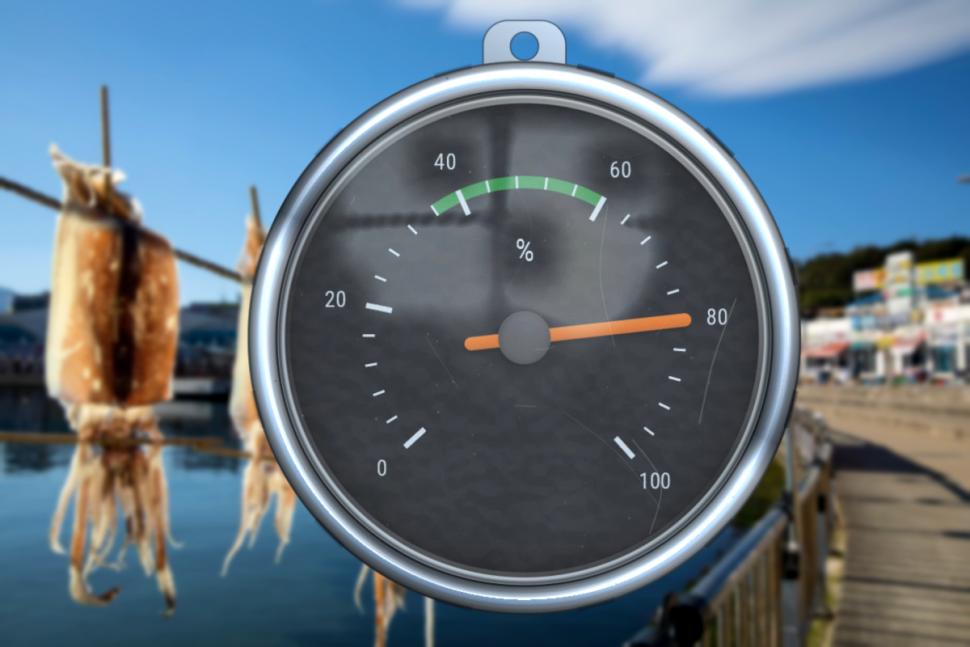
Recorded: 80 %
